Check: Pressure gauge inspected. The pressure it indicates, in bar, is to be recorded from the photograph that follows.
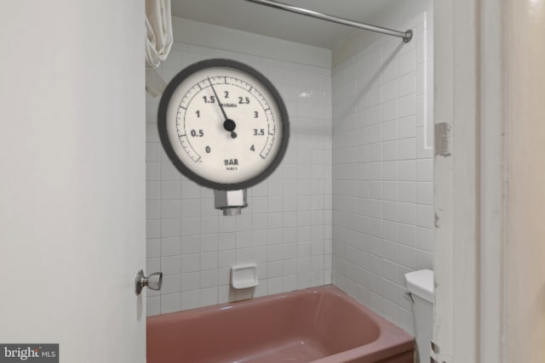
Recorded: 1.7 bar
